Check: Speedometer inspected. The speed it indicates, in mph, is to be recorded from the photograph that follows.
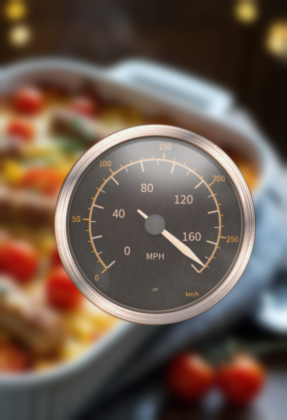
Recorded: 175 mph
